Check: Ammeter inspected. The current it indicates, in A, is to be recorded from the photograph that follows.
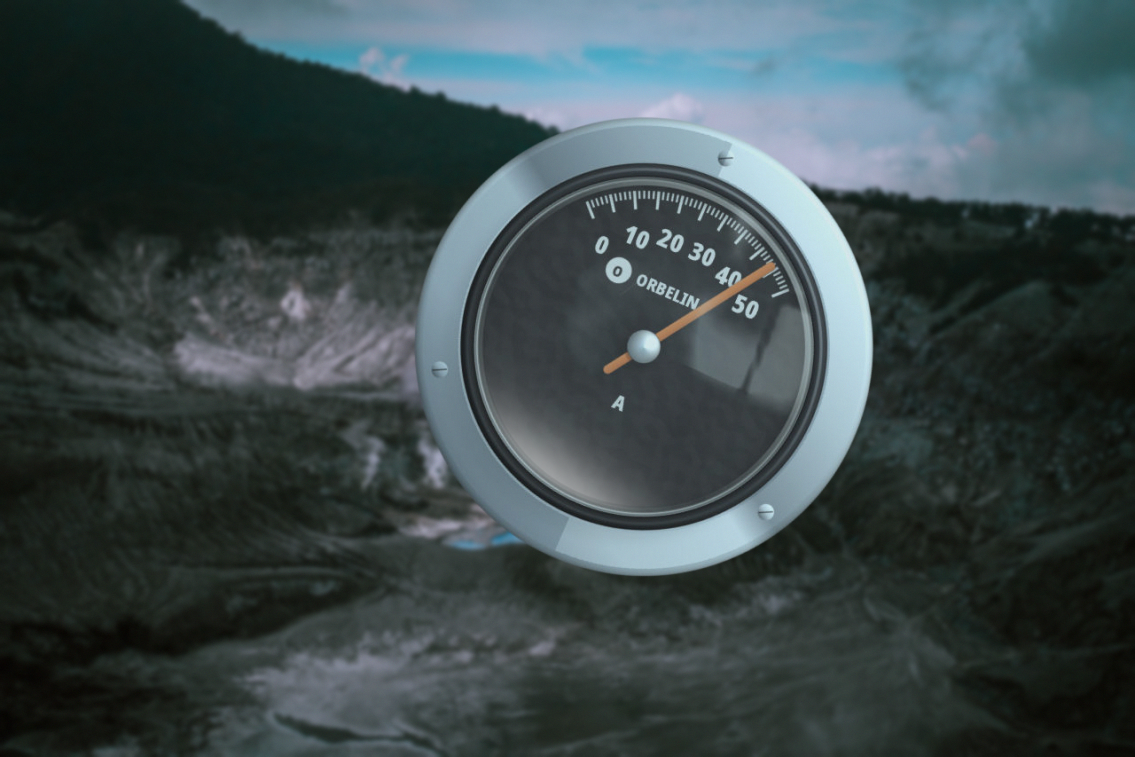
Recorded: 44 A
